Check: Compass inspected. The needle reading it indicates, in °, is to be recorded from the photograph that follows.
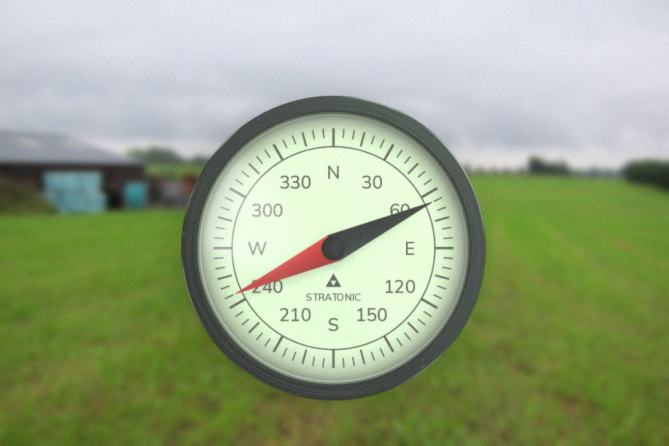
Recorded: 245 °
